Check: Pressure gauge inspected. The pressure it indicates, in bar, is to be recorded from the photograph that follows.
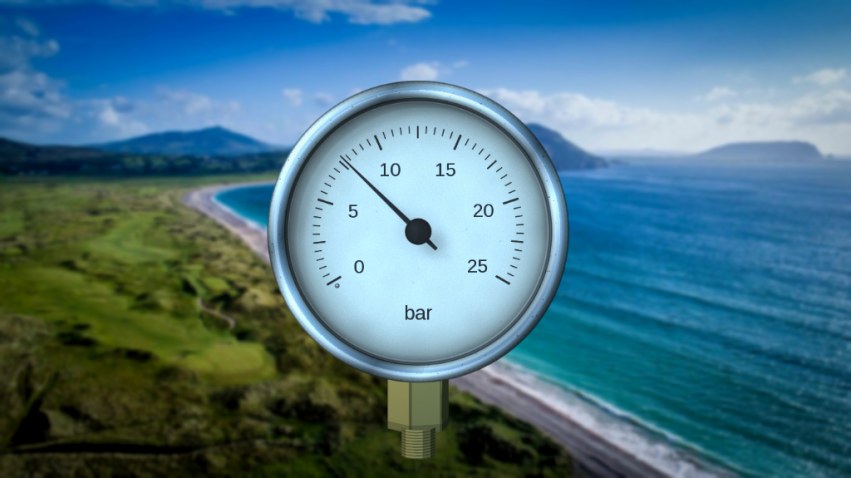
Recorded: 7.75 bar
